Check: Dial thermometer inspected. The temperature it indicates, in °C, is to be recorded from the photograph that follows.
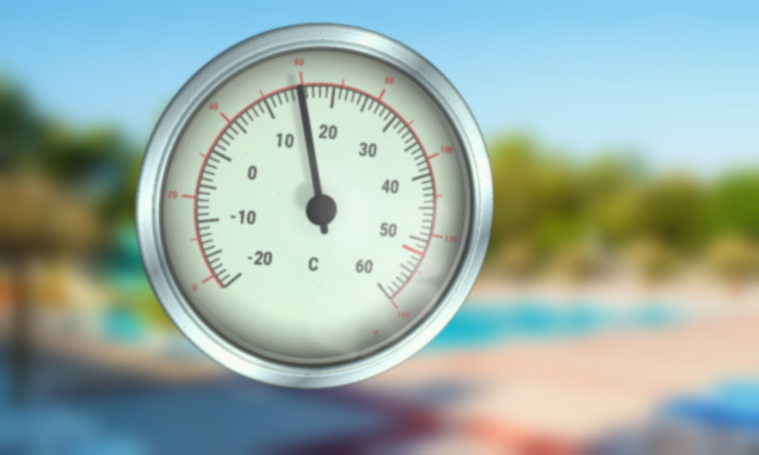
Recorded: 15 °C
